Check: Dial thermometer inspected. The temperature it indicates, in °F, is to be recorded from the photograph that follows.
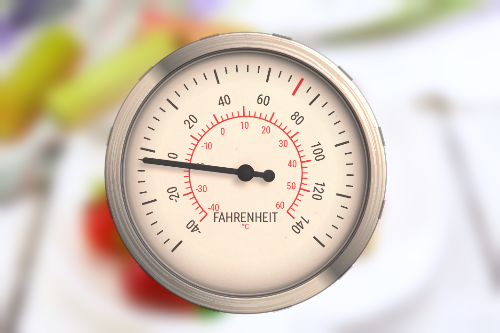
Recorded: -4 °F
